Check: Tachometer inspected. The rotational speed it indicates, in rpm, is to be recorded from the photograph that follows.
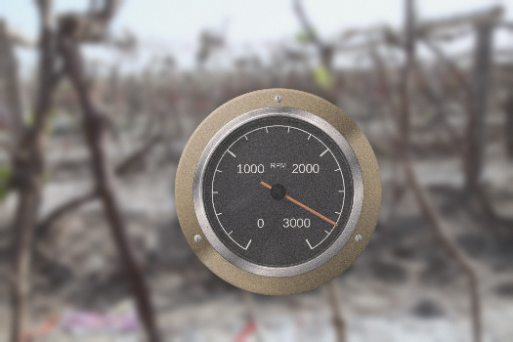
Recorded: 2700 rpm
